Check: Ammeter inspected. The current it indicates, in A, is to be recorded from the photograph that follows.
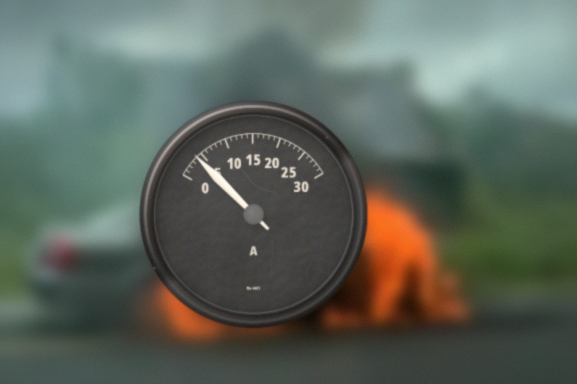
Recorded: 4 A
